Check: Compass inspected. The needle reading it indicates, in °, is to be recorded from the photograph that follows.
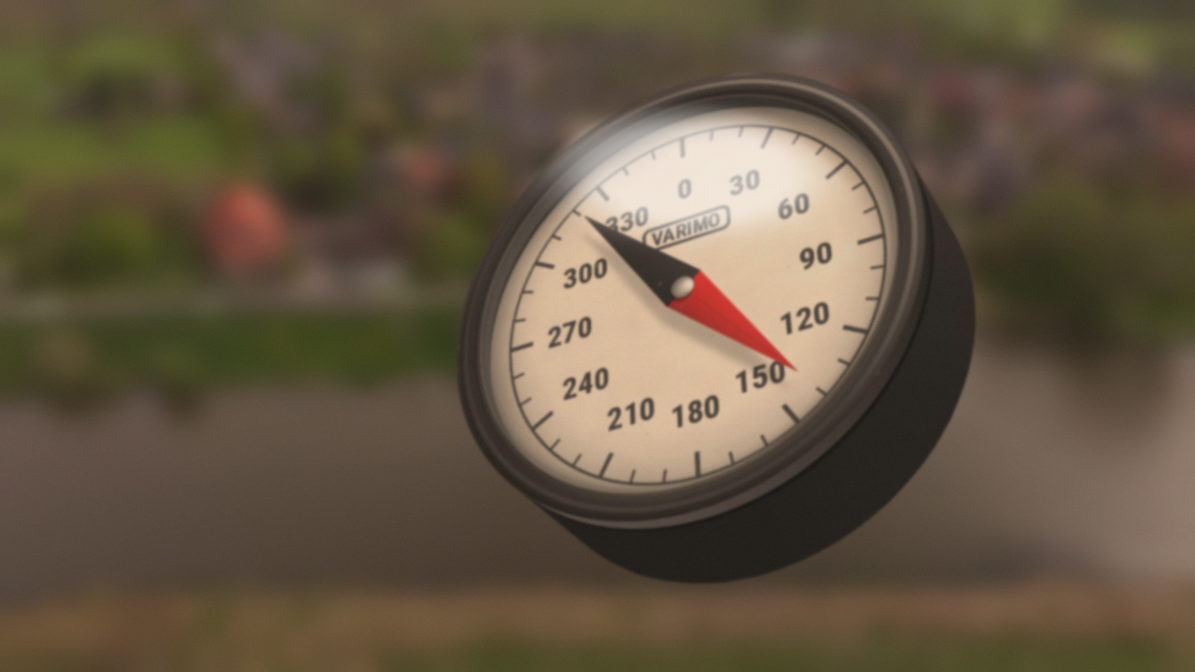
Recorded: 140 °
